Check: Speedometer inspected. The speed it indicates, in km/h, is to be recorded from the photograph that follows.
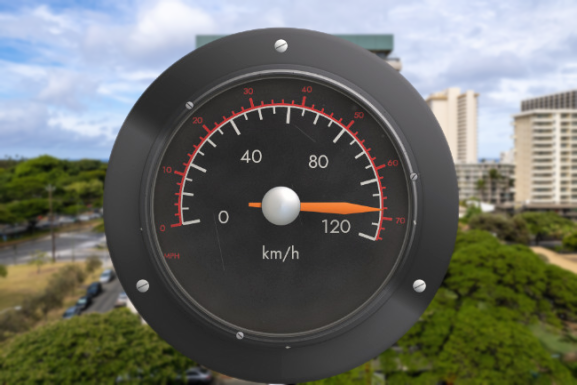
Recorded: 110 km/h
